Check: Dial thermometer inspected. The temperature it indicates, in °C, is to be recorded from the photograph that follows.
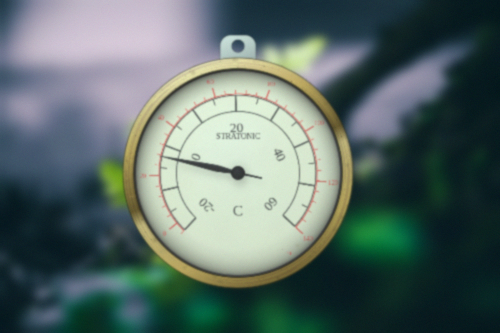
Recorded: -2.5 °C
